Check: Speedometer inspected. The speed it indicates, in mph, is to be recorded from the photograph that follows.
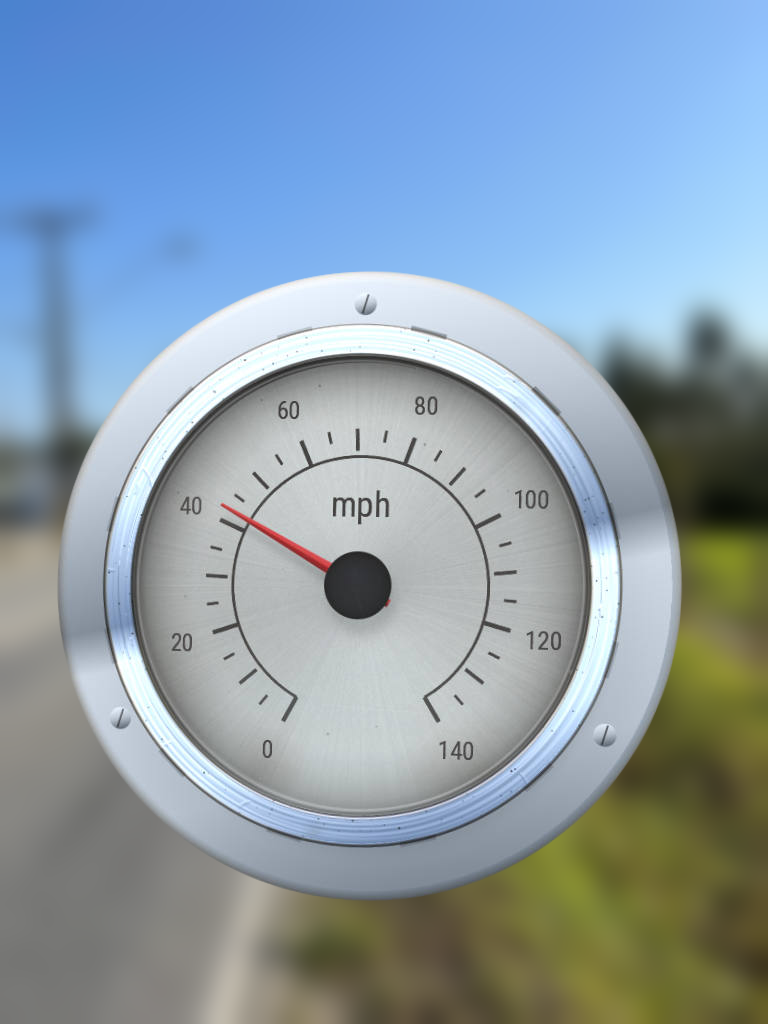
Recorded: 42.5 mph
